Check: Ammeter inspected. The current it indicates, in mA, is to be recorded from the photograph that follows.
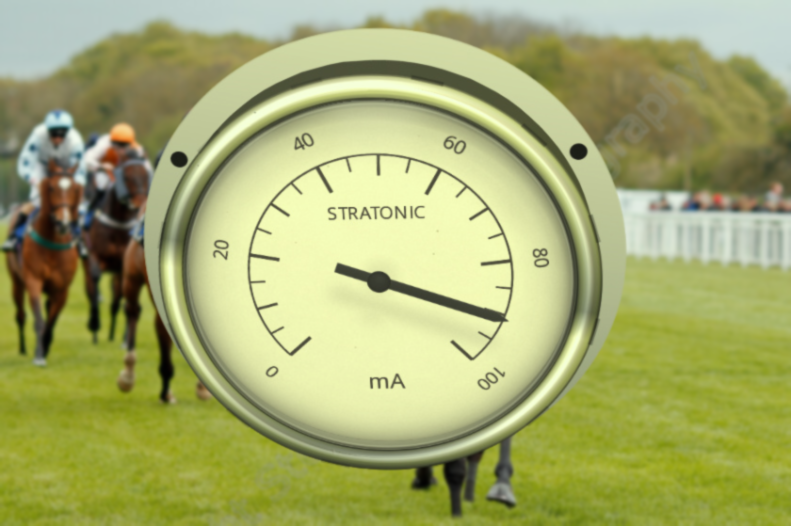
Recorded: 90 mA
